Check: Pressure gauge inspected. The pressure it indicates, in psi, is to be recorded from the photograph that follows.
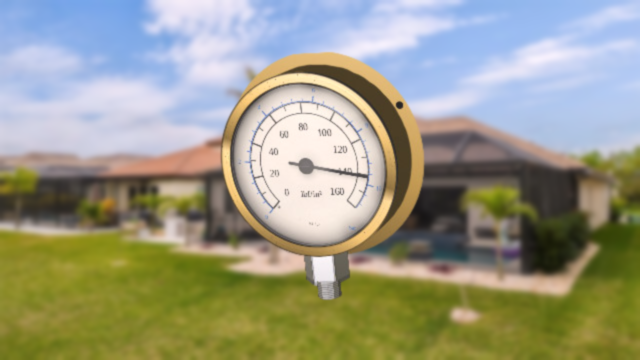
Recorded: 140 psi
